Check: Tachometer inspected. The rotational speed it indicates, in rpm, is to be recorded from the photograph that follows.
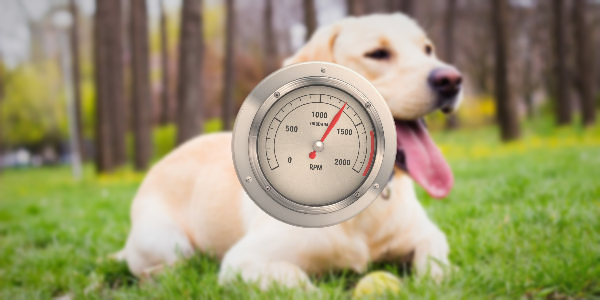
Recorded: 1250 rpm
